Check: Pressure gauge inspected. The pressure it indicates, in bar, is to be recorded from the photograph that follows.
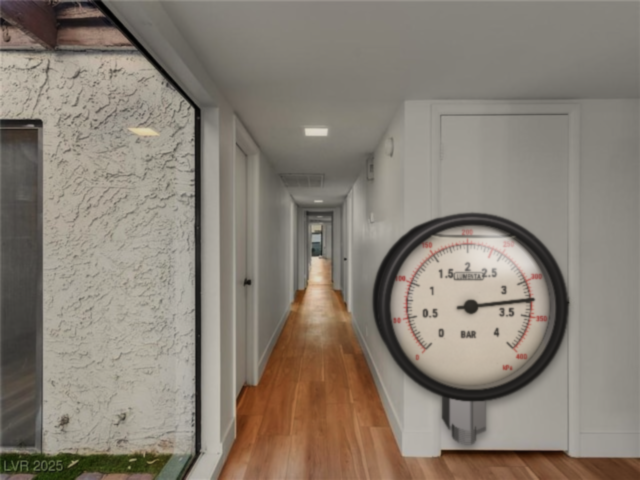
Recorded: 3.25 bar
